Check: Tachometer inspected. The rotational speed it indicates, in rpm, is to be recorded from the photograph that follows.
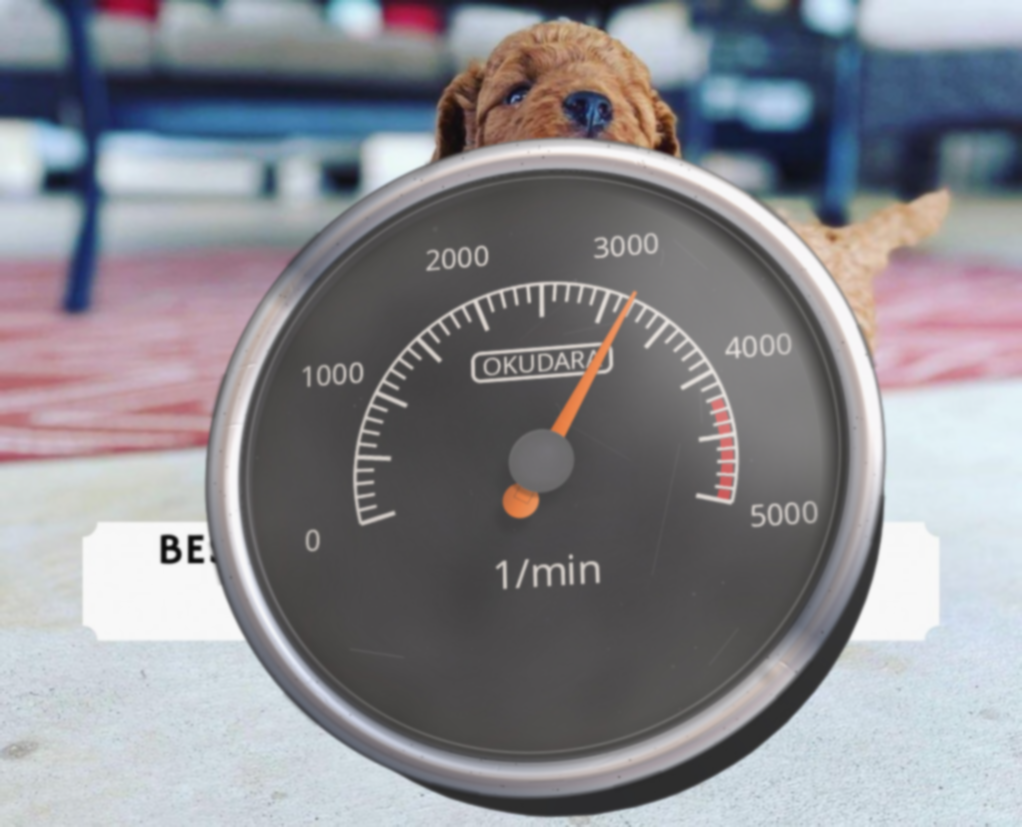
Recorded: 3200 rpm
